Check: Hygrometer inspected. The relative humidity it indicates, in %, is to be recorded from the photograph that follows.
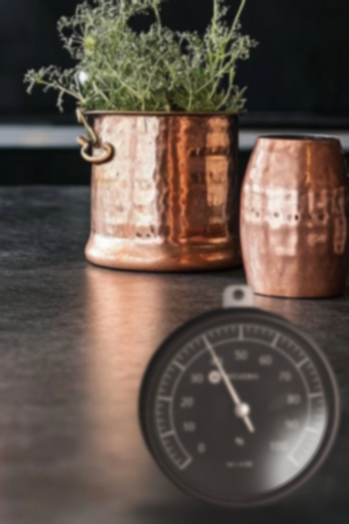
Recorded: 40 %
